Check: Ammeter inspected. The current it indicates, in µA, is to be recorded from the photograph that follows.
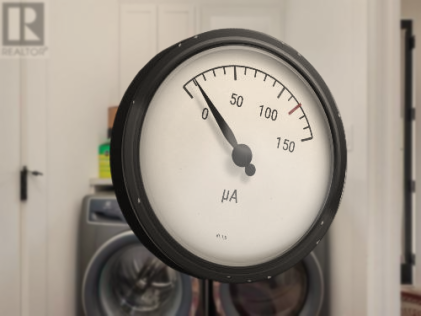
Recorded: 10 µA
